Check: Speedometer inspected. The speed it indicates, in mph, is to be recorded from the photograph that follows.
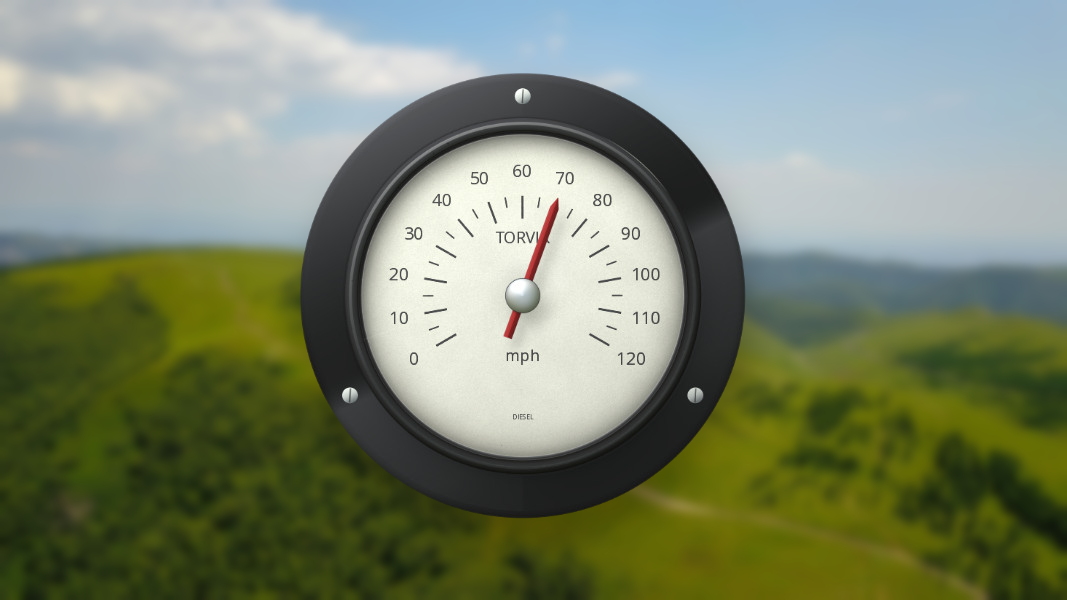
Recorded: 70 mph
